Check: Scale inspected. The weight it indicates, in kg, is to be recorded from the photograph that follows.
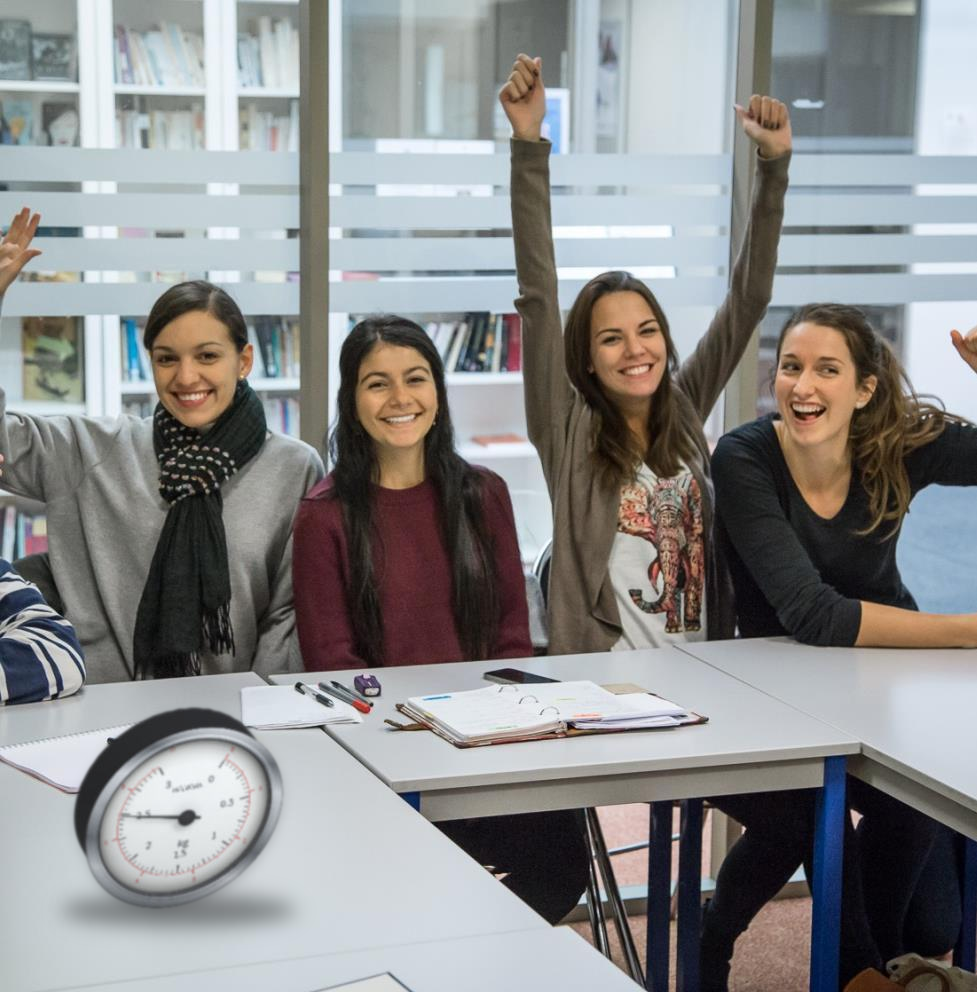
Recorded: 2.5 kg
